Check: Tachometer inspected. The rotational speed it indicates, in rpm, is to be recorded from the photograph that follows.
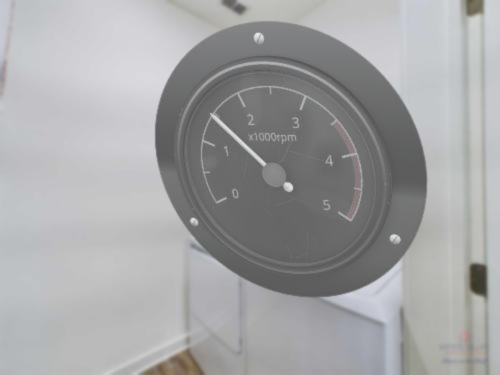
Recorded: 1500 rpm
